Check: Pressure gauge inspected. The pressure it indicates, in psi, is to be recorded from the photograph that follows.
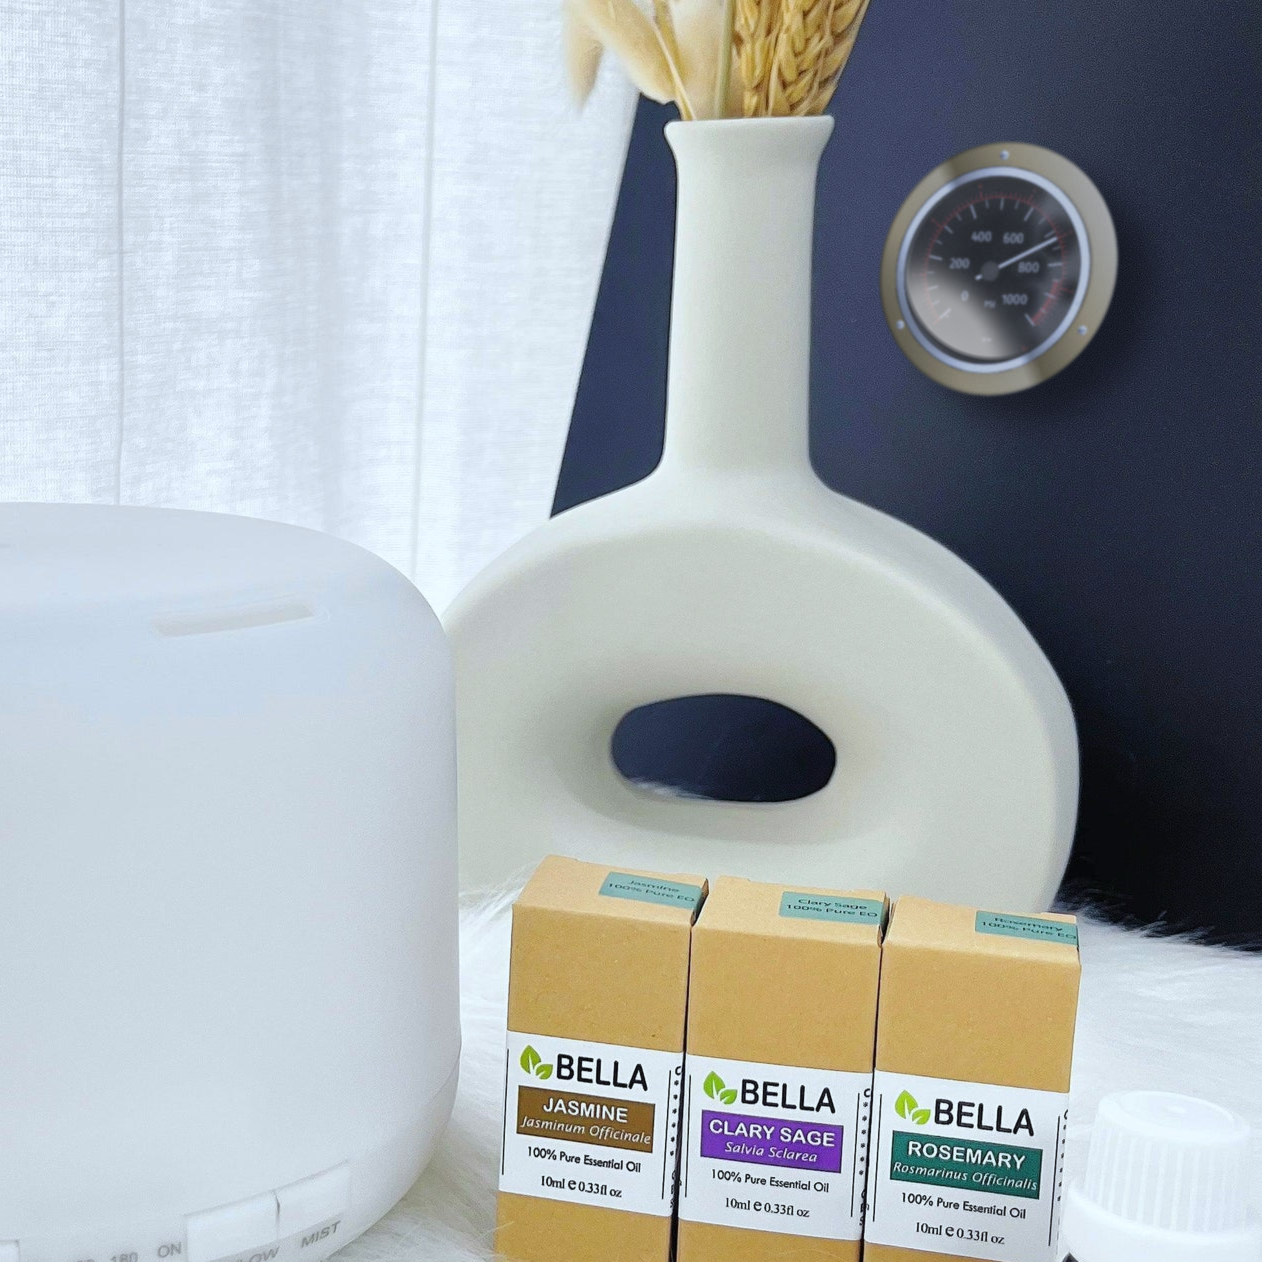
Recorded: 725 psi
